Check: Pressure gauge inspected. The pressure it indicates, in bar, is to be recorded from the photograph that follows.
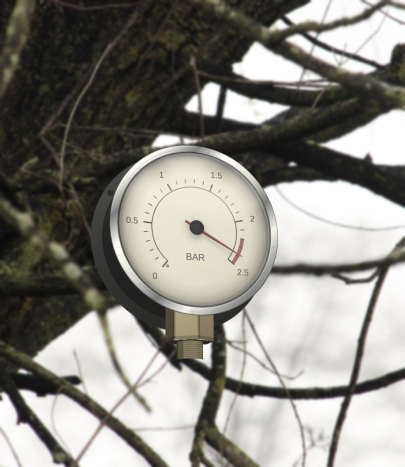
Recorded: 2.4 bar
